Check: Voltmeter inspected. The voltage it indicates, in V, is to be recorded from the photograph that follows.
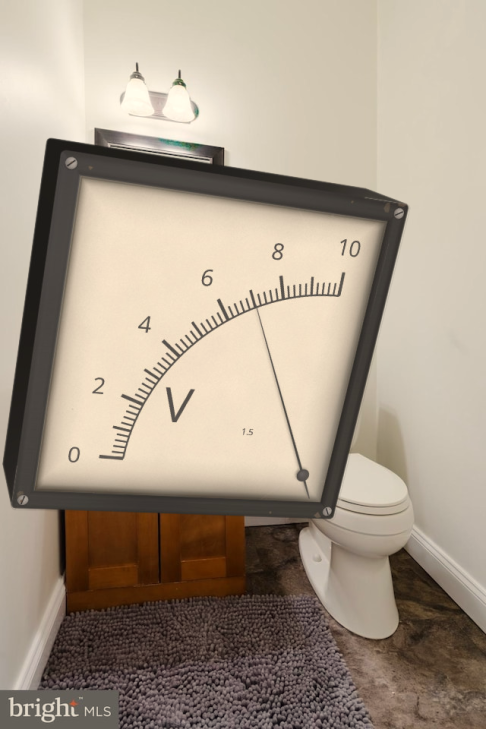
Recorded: 7 V
